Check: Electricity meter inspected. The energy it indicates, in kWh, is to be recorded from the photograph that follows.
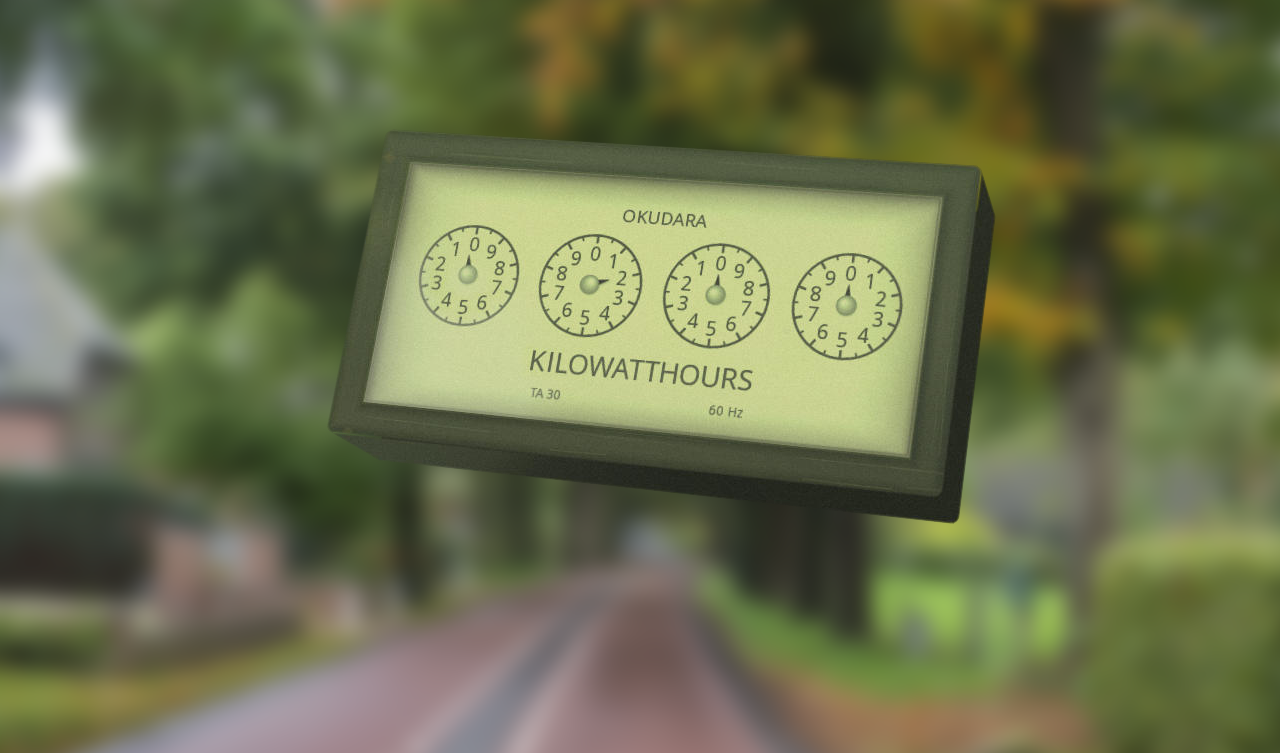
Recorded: 200 kWh
